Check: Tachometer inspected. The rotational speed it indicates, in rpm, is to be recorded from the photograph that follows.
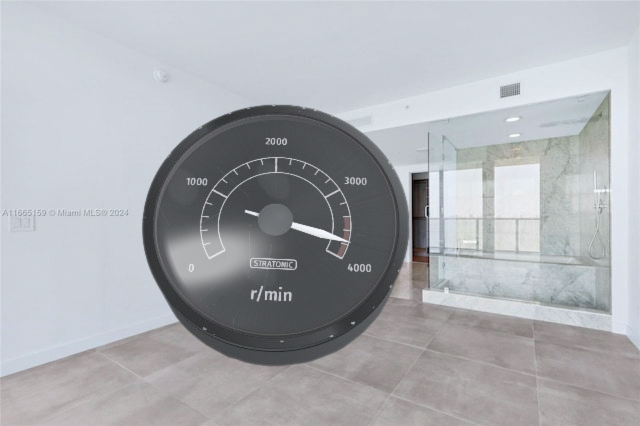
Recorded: 3800 rpm
